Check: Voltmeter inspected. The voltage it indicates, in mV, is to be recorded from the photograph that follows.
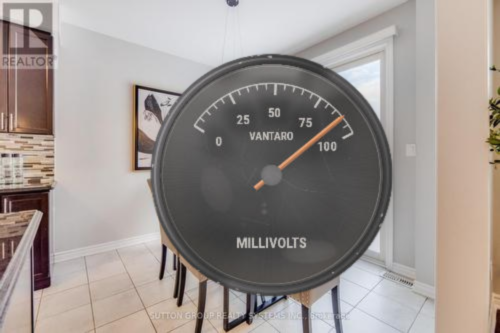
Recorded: 90 mV
